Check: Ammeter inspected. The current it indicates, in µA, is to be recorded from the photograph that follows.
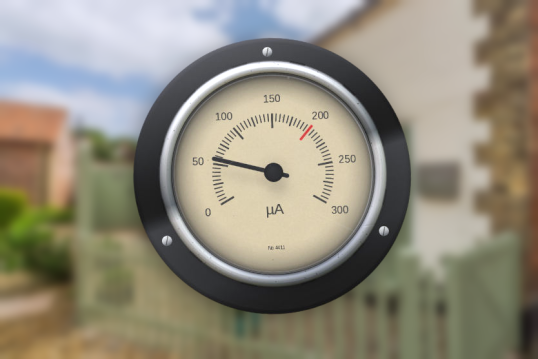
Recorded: 55 µA
